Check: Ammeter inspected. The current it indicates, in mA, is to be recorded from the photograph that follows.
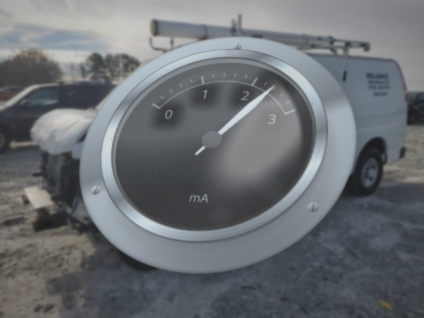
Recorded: 2.4 mA
